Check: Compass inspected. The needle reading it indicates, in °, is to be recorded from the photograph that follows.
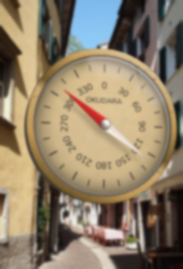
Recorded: 307.5 °
